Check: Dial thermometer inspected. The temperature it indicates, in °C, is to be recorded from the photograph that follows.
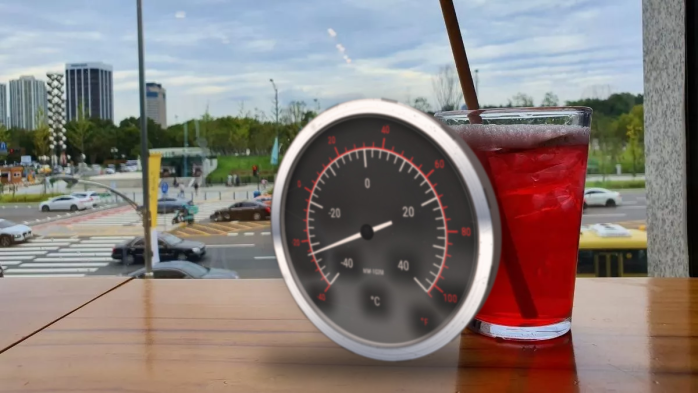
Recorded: -32 °C
